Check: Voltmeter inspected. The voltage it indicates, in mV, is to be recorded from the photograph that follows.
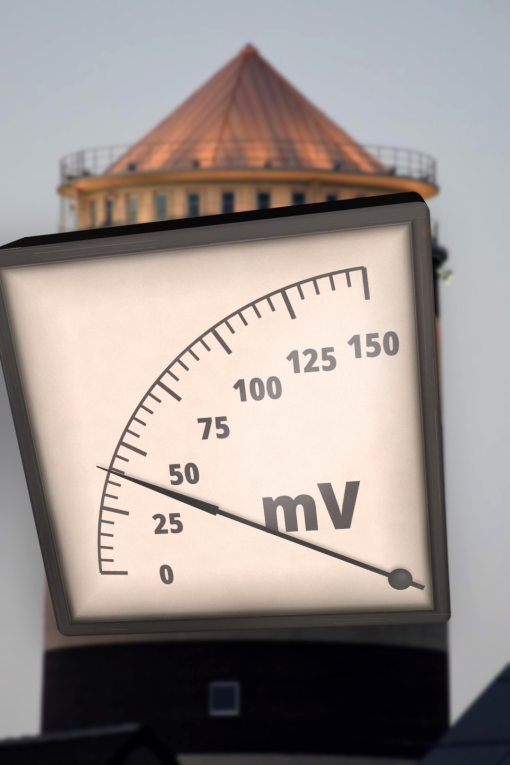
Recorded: 40 mV
